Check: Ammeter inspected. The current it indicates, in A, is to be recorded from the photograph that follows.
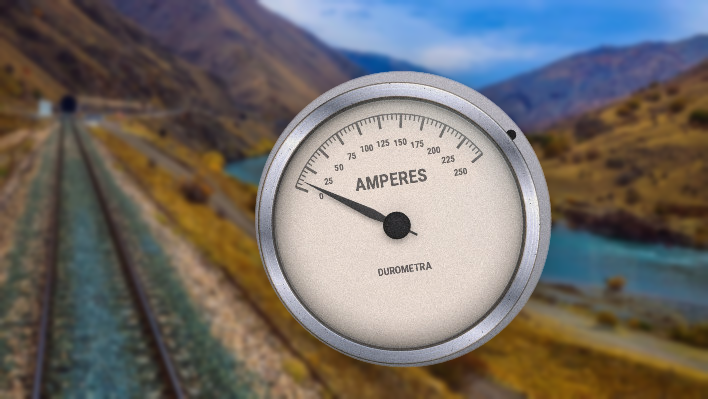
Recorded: 10 A
